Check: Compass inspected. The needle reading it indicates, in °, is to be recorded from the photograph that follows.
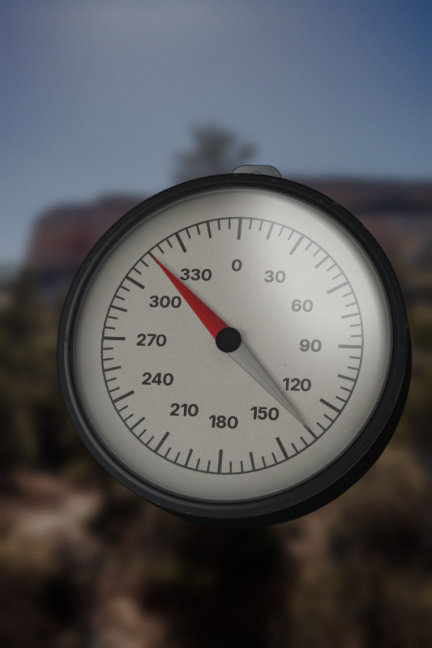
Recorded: 315 °
